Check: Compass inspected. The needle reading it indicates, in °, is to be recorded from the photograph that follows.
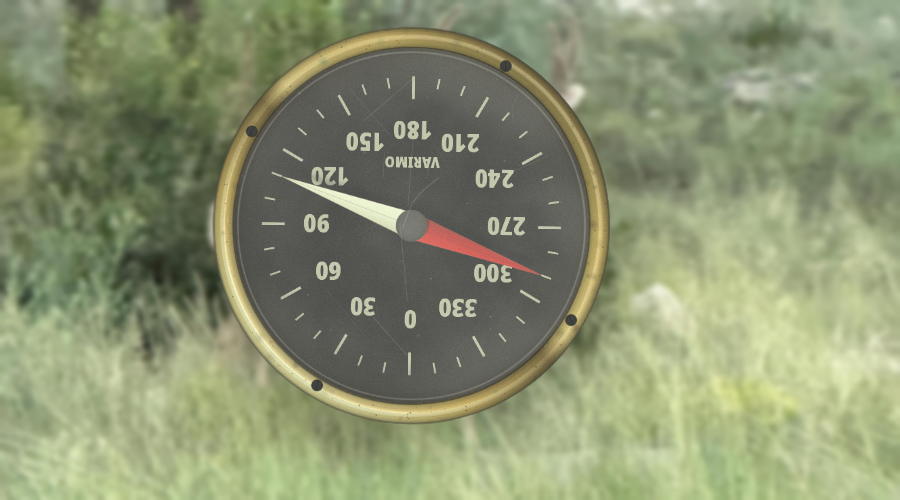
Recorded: 290 °
